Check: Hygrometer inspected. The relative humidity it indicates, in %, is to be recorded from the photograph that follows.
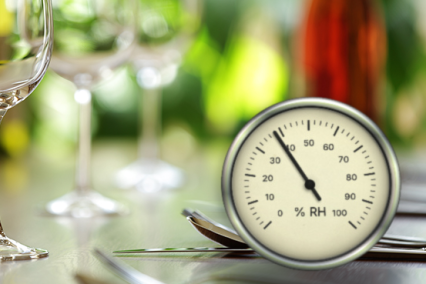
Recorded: 38 %
